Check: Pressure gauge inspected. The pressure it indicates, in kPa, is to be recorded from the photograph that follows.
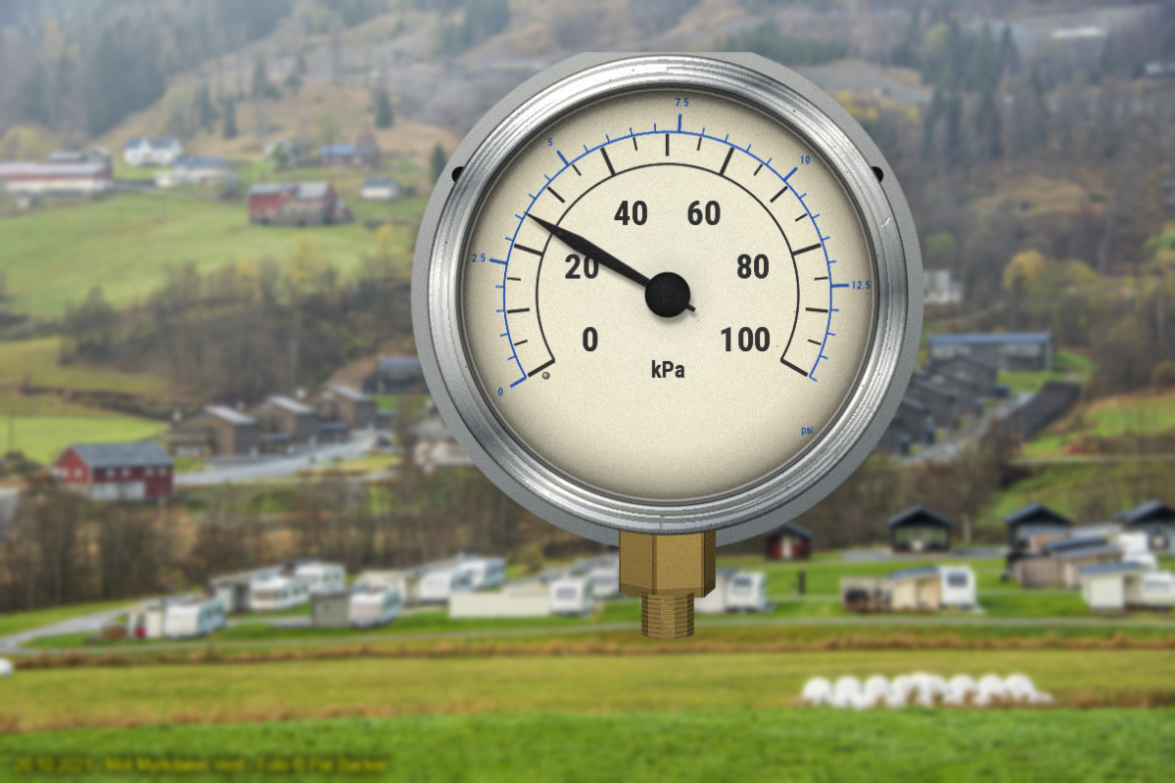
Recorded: 25 kPa
